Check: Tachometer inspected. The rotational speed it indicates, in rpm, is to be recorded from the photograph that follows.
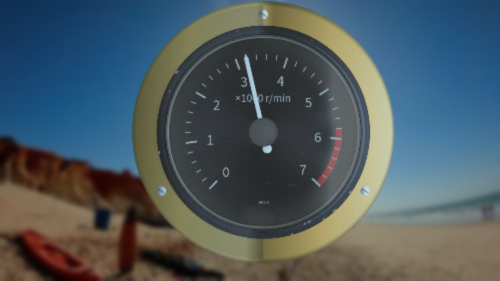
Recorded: 3200 rpm
